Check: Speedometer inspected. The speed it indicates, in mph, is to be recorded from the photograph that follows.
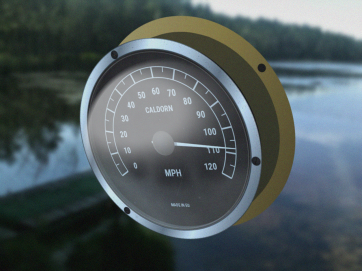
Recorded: 107.5 mph
